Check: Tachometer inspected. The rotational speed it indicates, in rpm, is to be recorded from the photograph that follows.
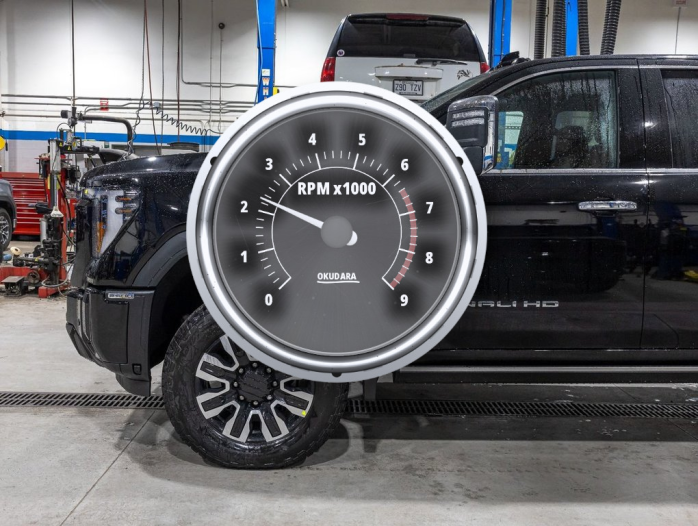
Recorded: 2300 rpm
